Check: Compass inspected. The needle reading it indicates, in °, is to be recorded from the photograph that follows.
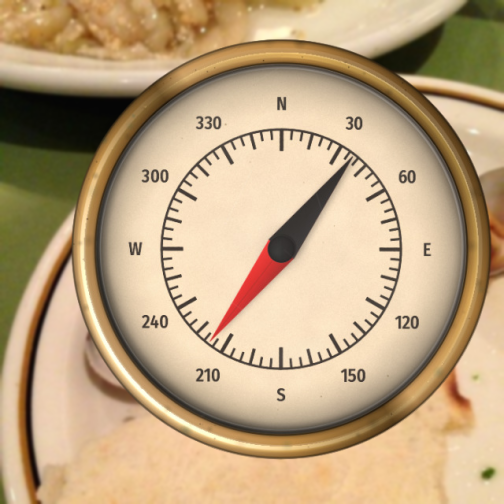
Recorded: 217.5 °
